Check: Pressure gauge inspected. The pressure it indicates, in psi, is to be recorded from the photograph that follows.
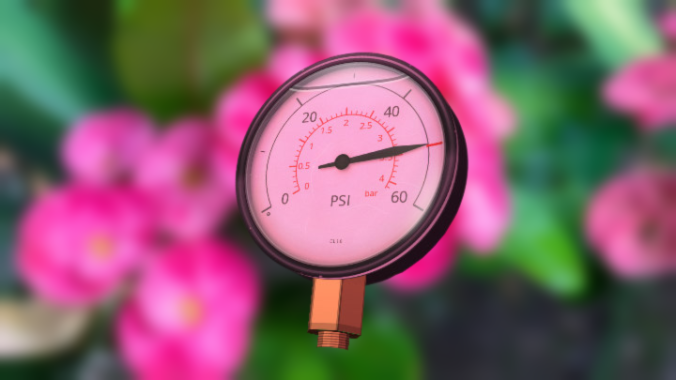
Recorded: 50 psi
